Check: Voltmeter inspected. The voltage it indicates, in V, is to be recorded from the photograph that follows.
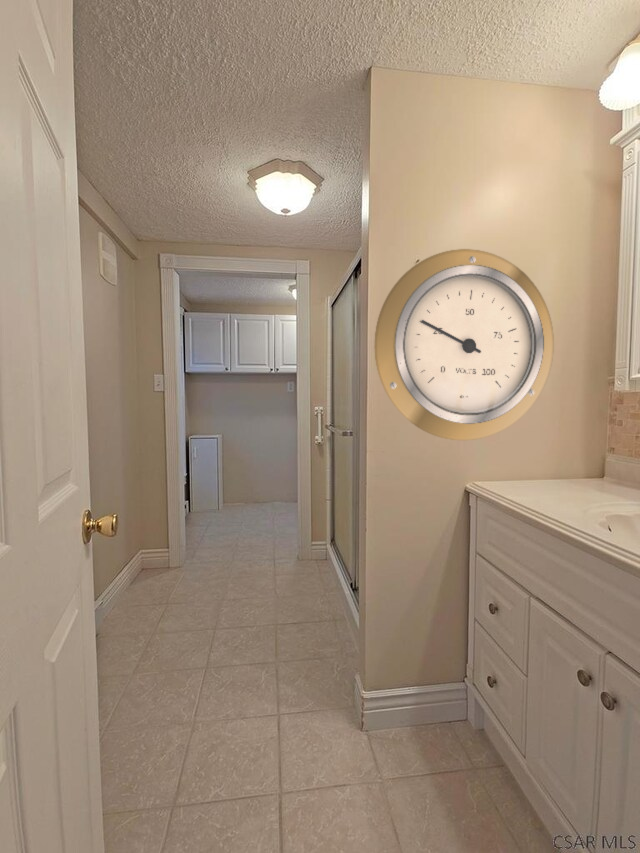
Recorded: 25 V
